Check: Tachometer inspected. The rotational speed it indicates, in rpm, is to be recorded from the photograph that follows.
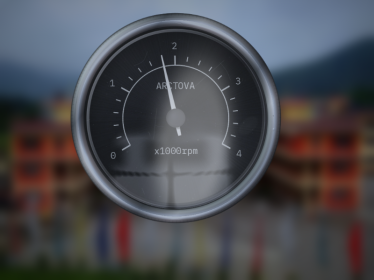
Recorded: 1800 rpm
